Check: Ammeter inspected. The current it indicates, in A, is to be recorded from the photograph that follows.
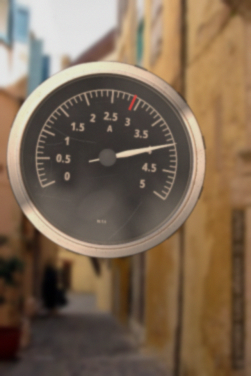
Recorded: 4 A
